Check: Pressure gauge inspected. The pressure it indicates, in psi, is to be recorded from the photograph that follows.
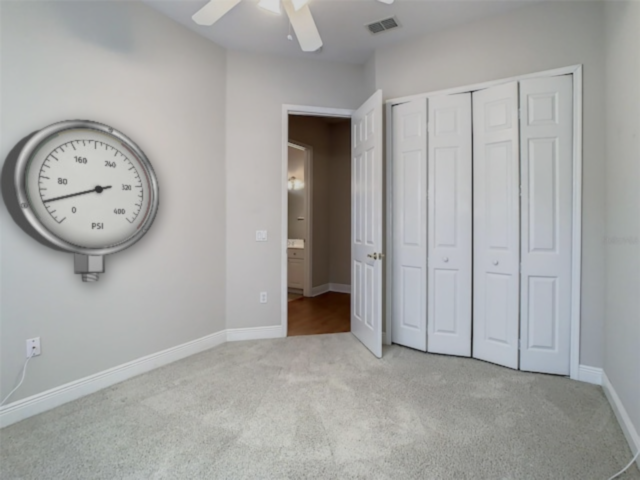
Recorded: 40 psi
